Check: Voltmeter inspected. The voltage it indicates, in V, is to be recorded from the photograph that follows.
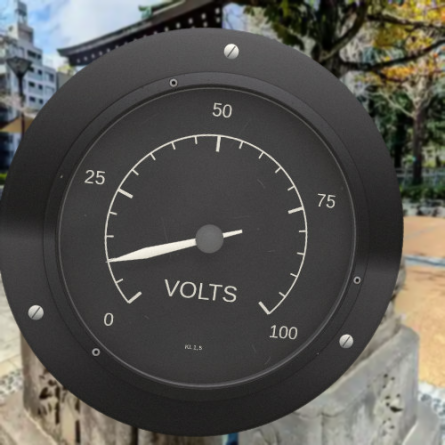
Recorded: 10 V
